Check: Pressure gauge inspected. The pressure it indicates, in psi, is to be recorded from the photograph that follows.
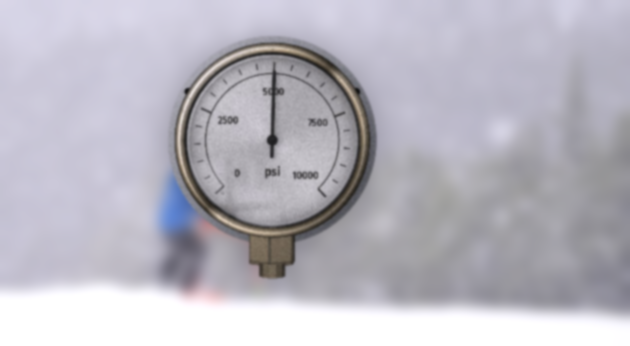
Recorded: 5000 psi
